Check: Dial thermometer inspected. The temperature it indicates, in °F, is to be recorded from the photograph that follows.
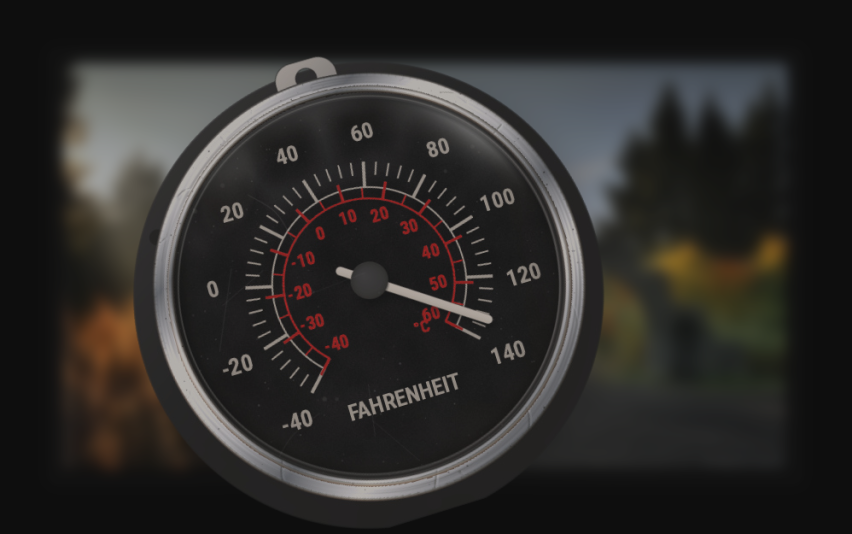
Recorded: 134 °F
